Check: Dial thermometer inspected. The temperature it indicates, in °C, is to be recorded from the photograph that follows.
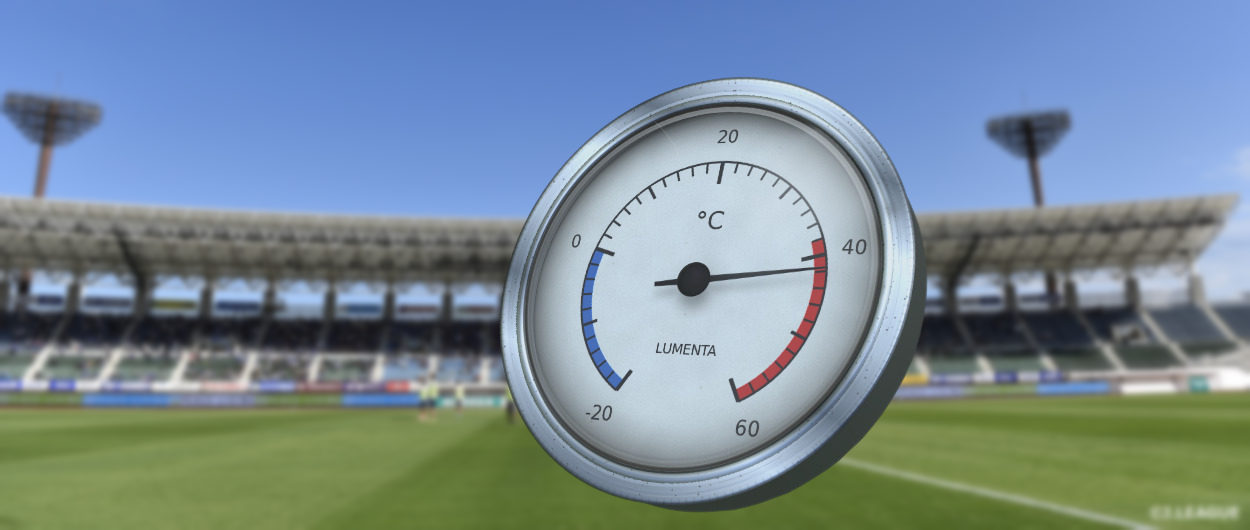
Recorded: 42 °C
